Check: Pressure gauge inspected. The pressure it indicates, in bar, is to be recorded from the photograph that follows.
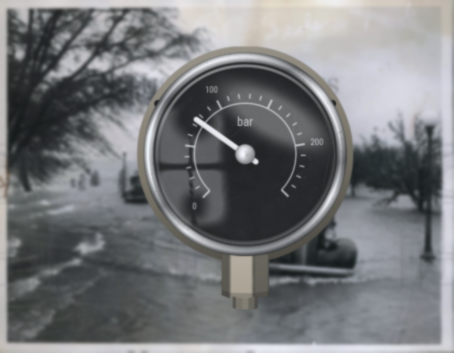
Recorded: 75 bar
